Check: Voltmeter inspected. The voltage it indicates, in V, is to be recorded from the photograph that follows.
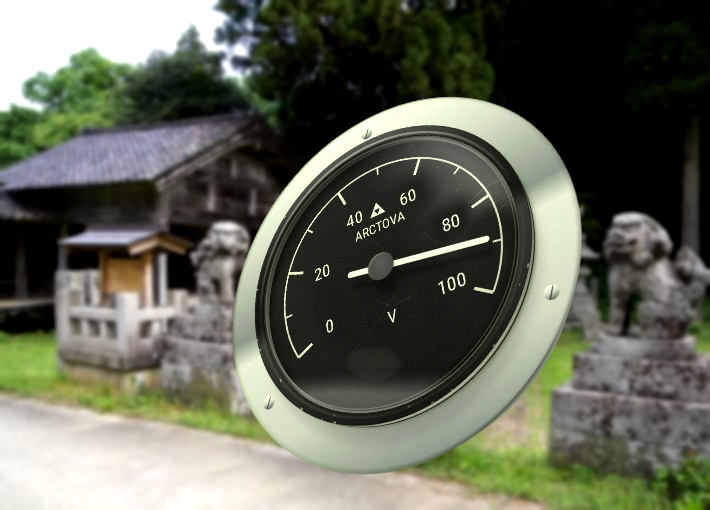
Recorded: 90 V
